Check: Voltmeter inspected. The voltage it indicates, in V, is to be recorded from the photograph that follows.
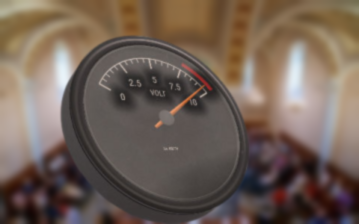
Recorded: 9.5 V
